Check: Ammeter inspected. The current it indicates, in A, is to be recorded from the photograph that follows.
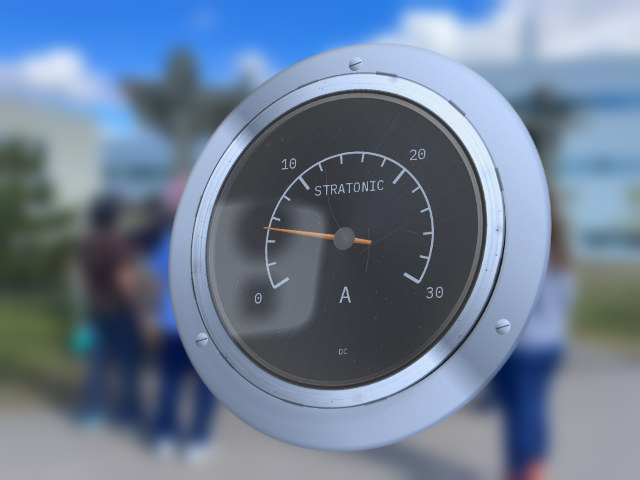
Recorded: 5 A
